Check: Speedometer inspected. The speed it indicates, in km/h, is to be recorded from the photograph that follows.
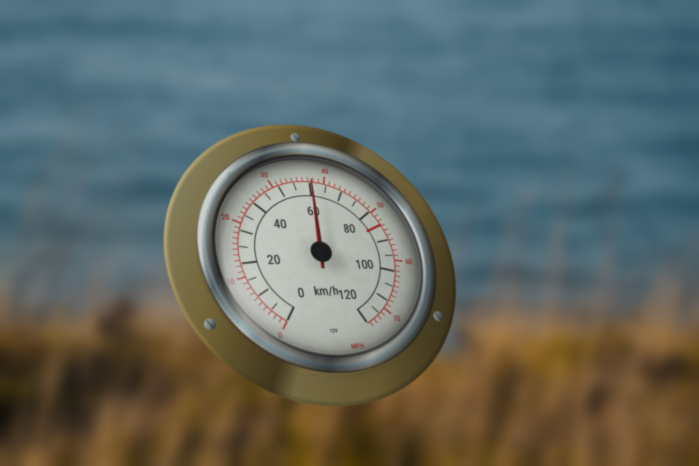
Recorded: 60 km/h
